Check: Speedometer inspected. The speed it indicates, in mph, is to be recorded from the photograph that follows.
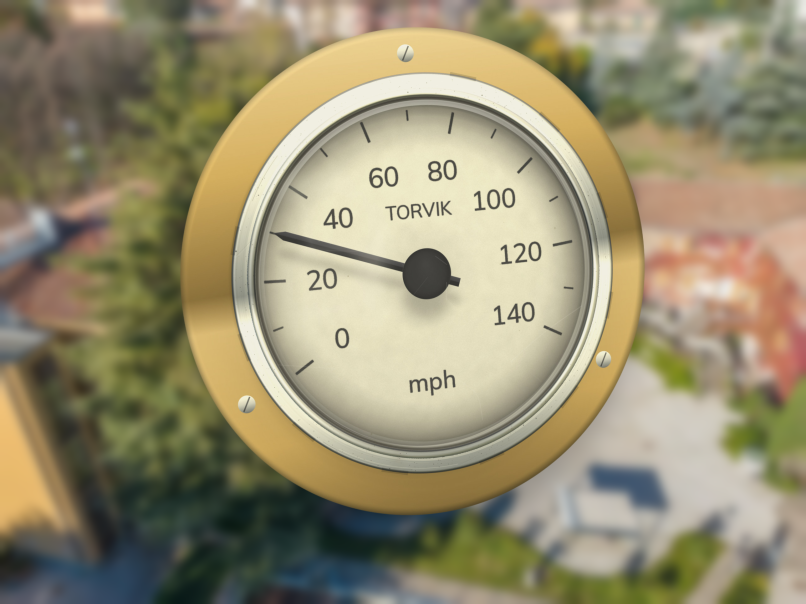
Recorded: 30 mph
